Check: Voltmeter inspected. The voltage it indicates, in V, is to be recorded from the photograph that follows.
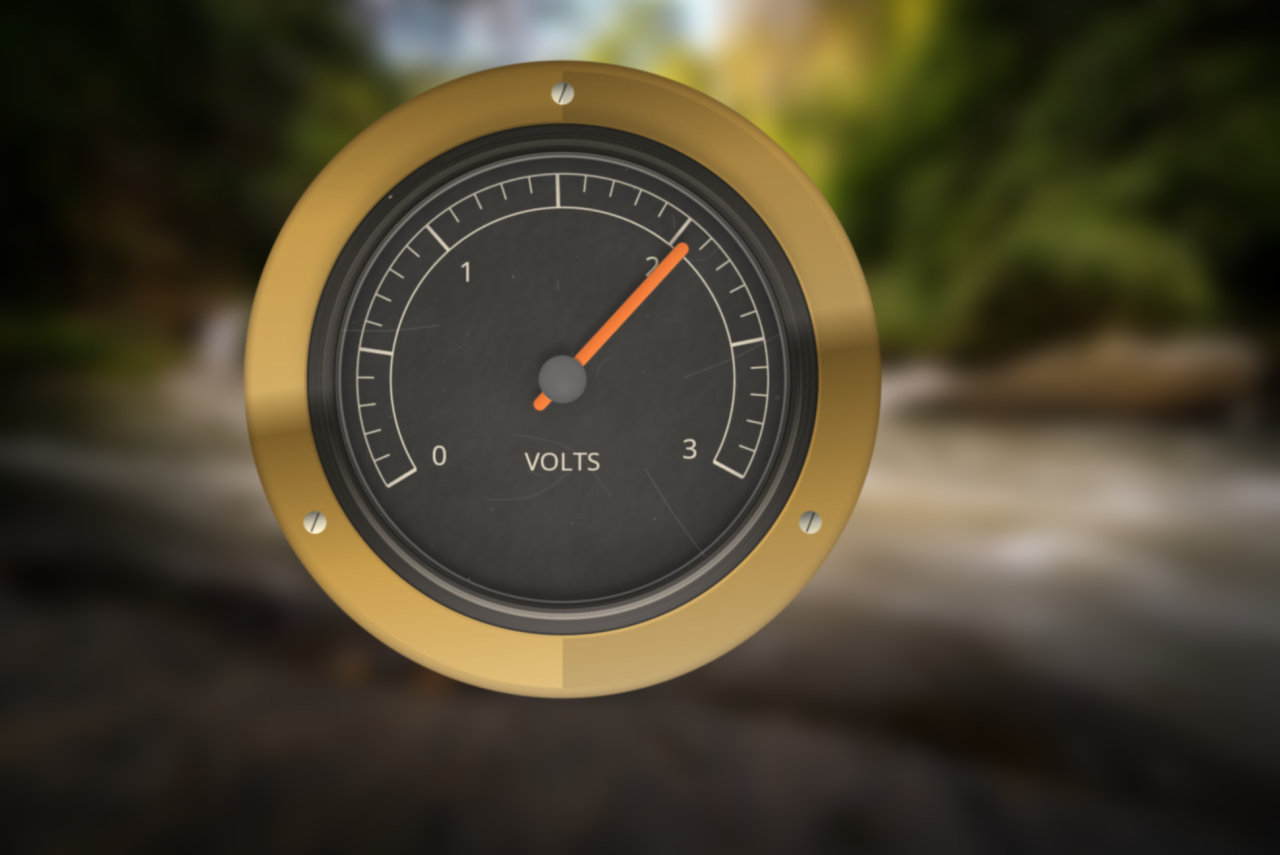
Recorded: 2.05 V
